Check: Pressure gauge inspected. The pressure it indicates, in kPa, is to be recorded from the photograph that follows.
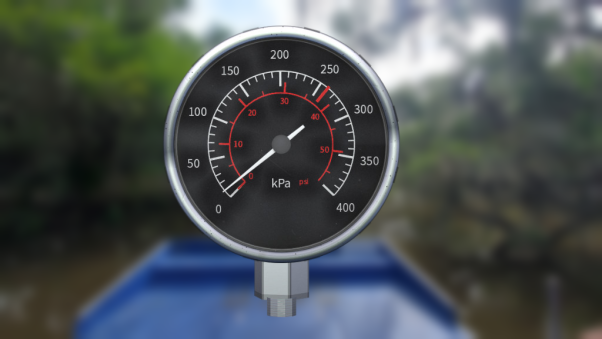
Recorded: 10 kPa
